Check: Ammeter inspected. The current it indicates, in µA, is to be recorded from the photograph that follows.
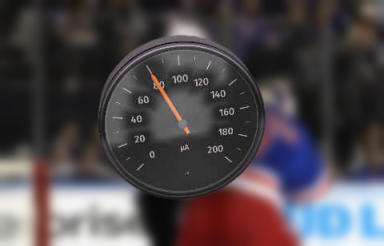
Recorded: 80 µA
